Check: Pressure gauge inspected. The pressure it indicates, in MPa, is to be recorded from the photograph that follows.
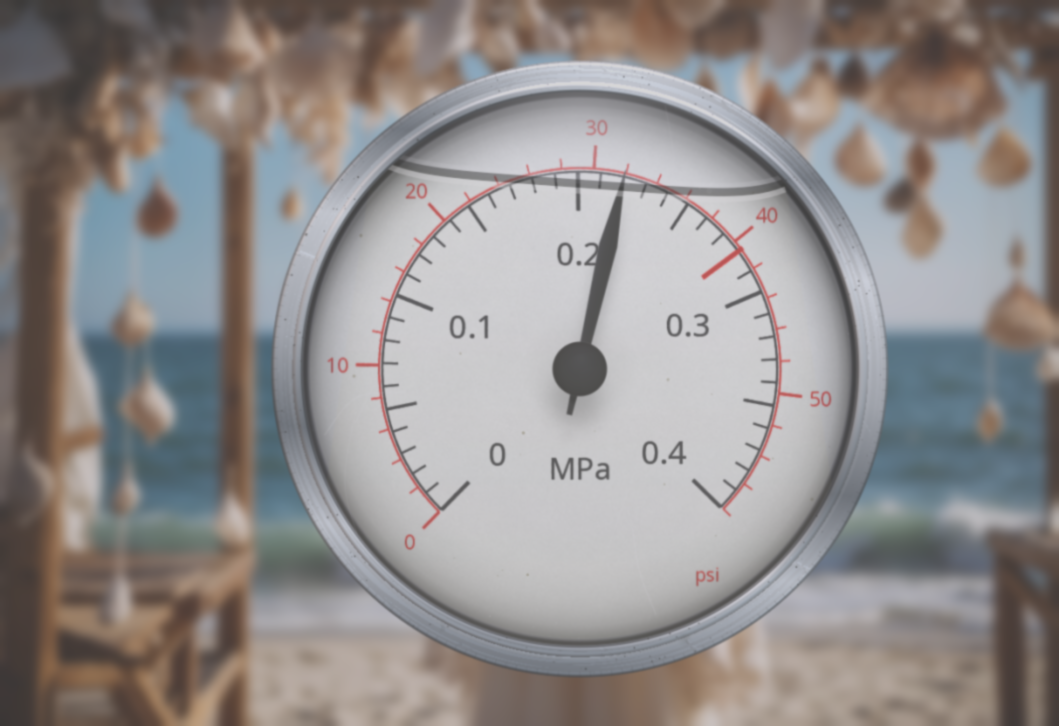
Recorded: 0.22 MPa
